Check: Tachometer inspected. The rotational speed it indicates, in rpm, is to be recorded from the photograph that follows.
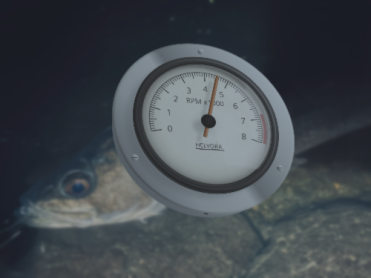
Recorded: 4500 rpm
